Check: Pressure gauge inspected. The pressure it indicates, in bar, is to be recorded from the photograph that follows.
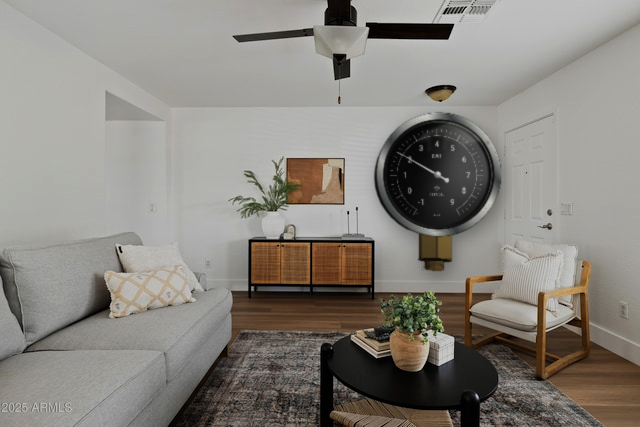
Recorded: 2 bar
